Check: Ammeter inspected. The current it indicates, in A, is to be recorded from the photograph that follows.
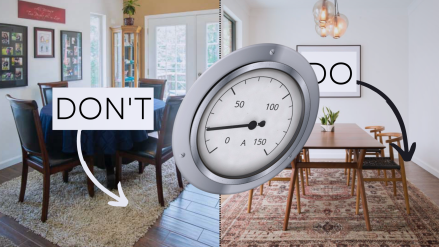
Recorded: 20 A
